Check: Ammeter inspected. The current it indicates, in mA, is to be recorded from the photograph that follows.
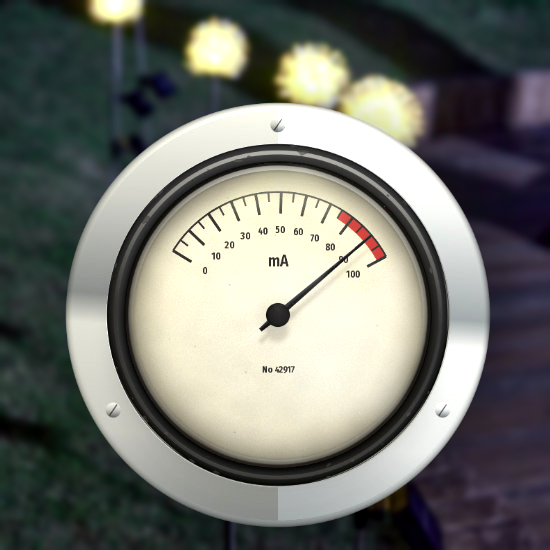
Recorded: 90 mA
